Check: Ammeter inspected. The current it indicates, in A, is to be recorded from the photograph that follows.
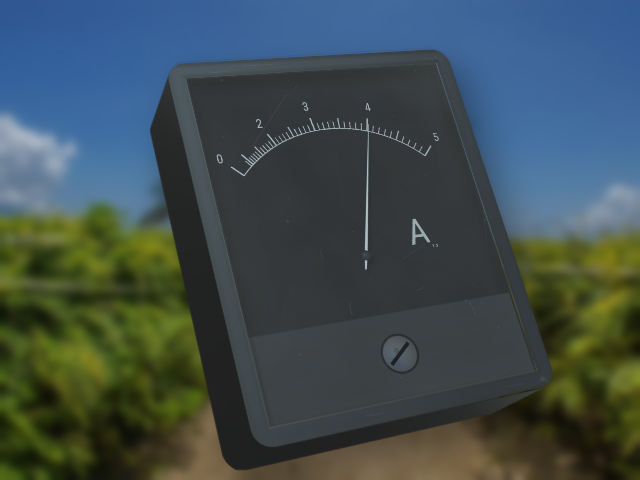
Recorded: 4 A
